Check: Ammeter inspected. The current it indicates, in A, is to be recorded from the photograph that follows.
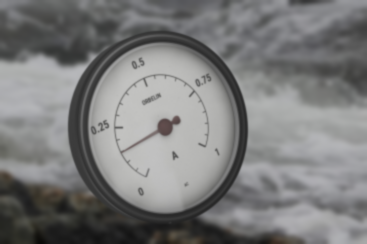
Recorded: 0.15 A
